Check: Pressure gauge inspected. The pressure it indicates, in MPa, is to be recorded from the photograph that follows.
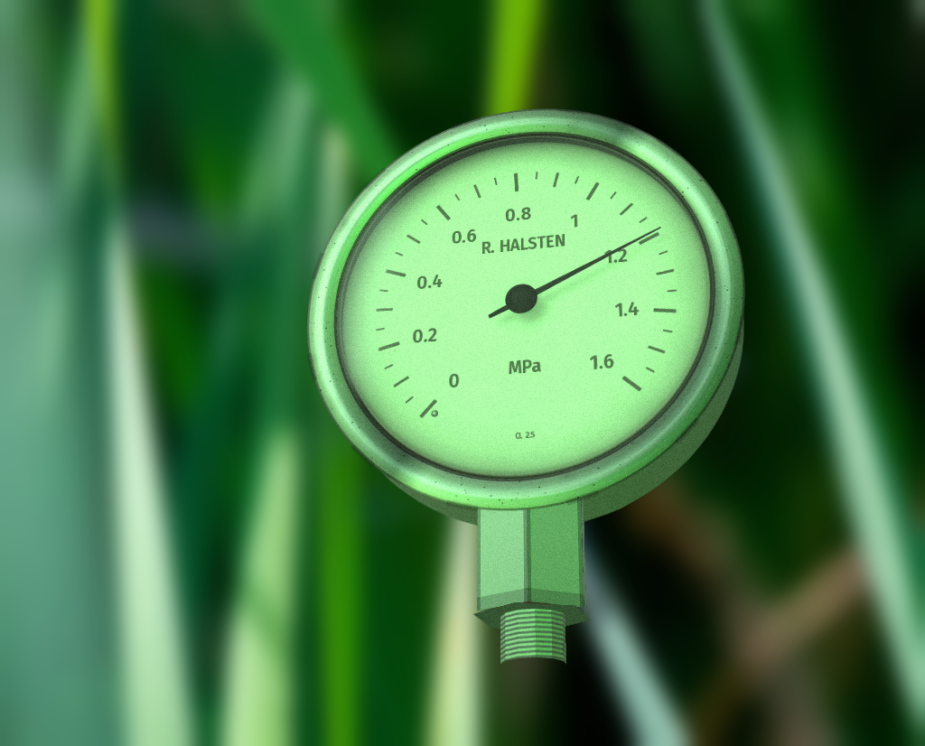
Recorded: 1.2 MPa
